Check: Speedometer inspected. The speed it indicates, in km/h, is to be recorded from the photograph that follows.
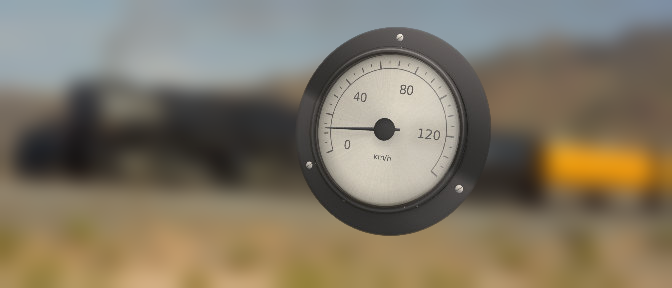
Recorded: 12.5 km/h
